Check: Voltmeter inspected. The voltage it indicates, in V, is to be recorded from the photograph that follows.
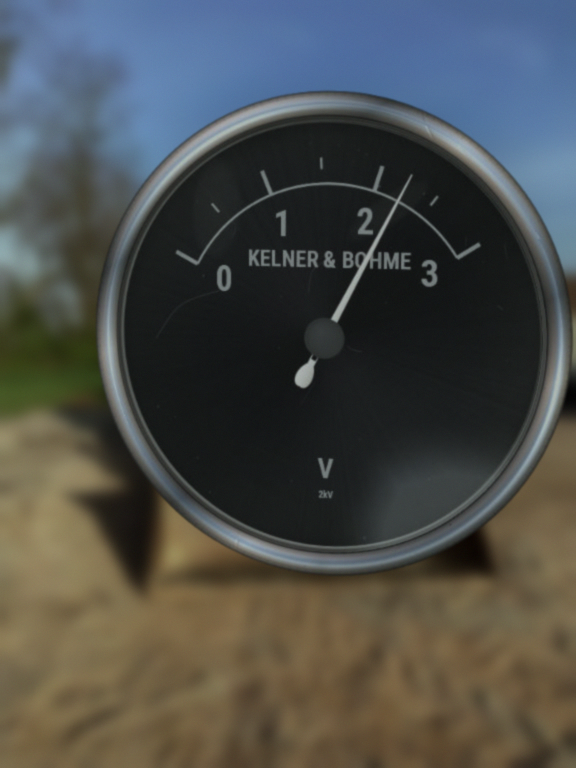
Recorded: 2.25 V
